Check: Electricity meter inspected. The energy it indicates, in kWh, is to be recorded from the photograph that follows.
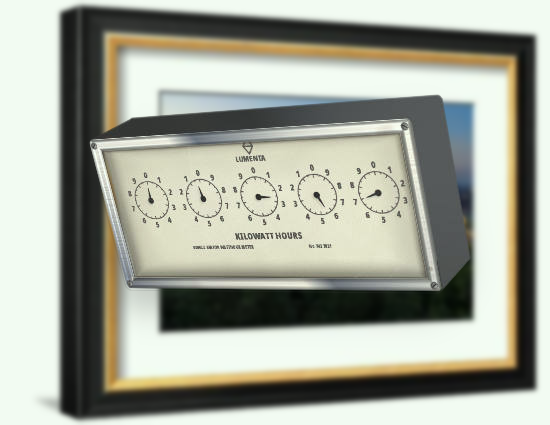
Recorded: 257 kWh
